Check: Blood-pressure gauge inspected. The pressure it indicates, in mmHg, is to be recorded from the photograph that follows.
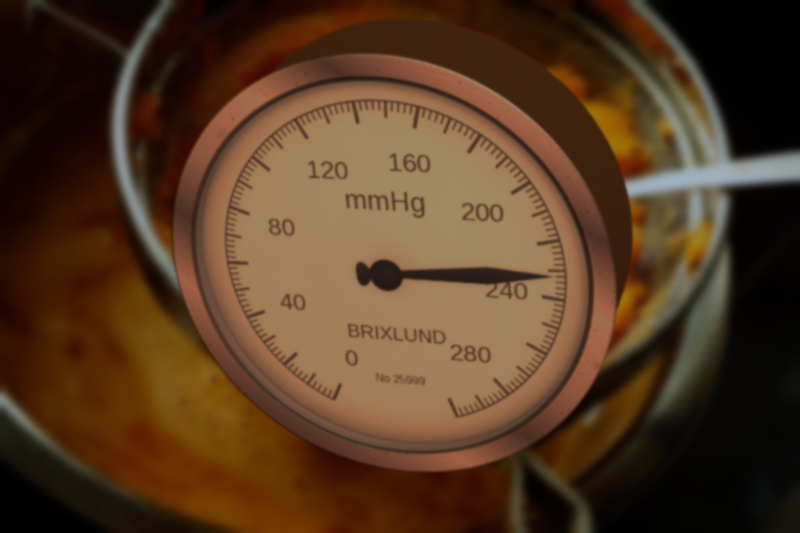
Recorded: 230 mmHg
